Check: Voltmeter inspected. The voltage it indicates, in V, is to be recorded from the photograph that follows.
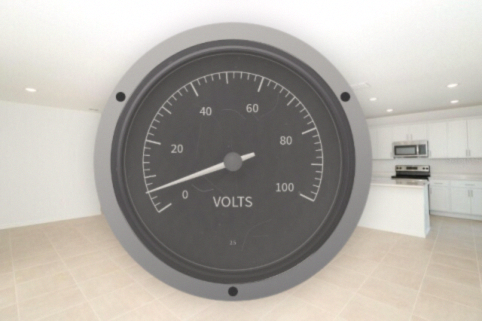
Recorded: 6 V
